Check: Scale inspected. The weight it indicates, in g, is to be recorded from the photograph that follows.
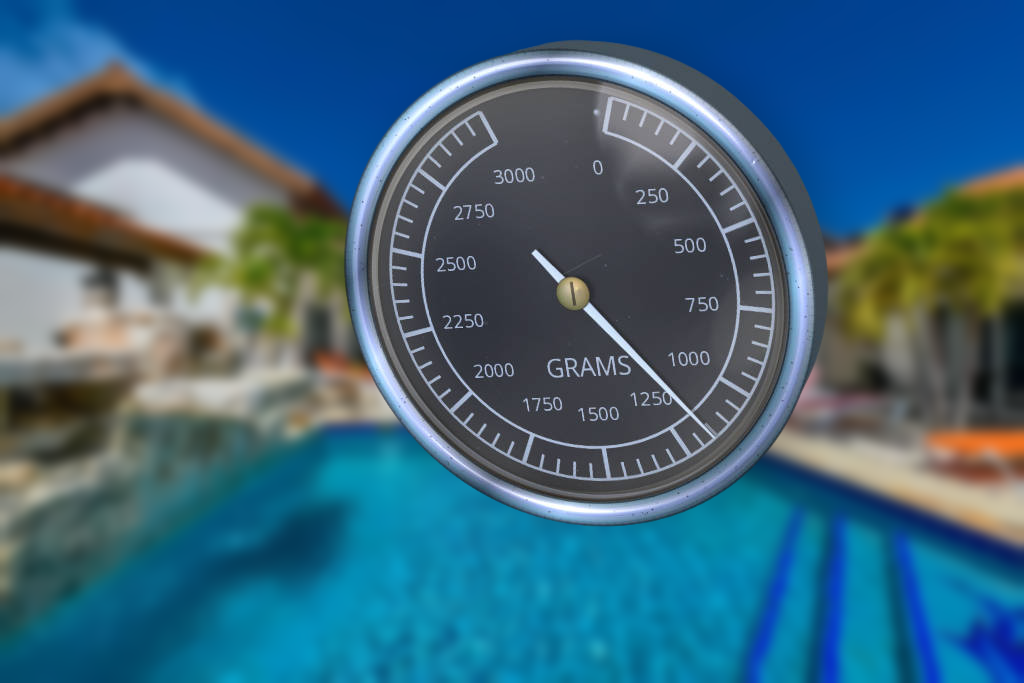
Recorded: 1150 g
